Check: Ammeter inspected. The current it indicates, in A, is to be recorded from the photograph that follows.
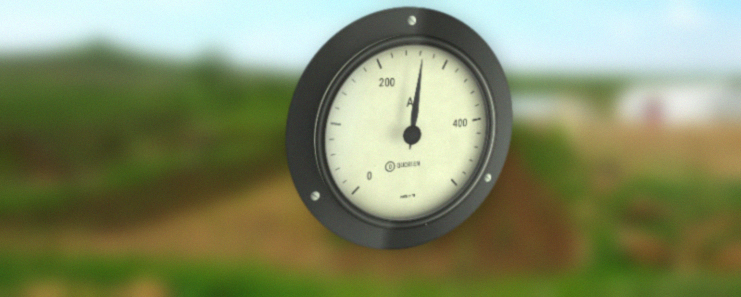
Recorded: 260 A
